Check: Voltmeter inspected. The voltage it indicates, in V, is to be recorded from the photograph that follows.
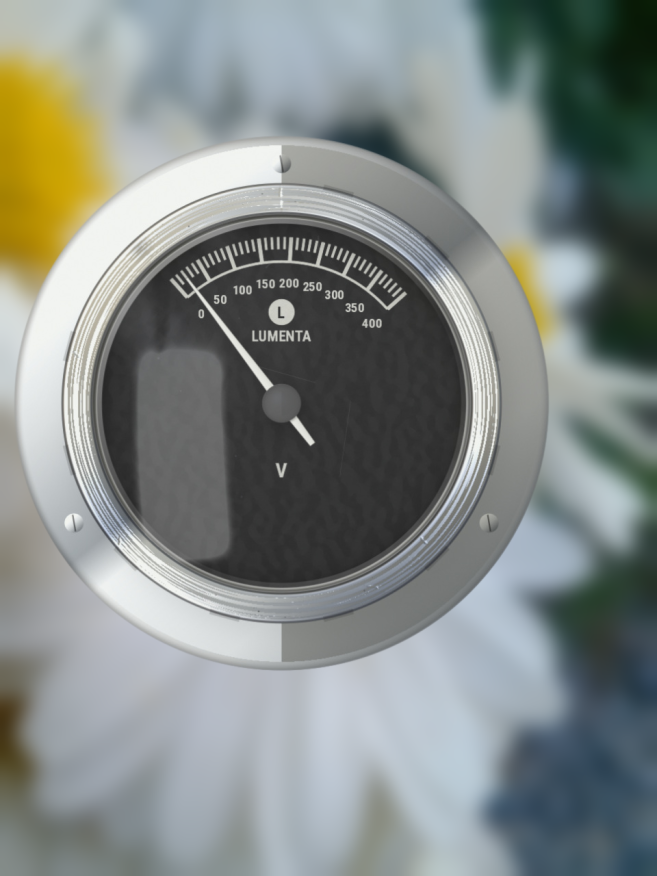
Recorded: 20 V
